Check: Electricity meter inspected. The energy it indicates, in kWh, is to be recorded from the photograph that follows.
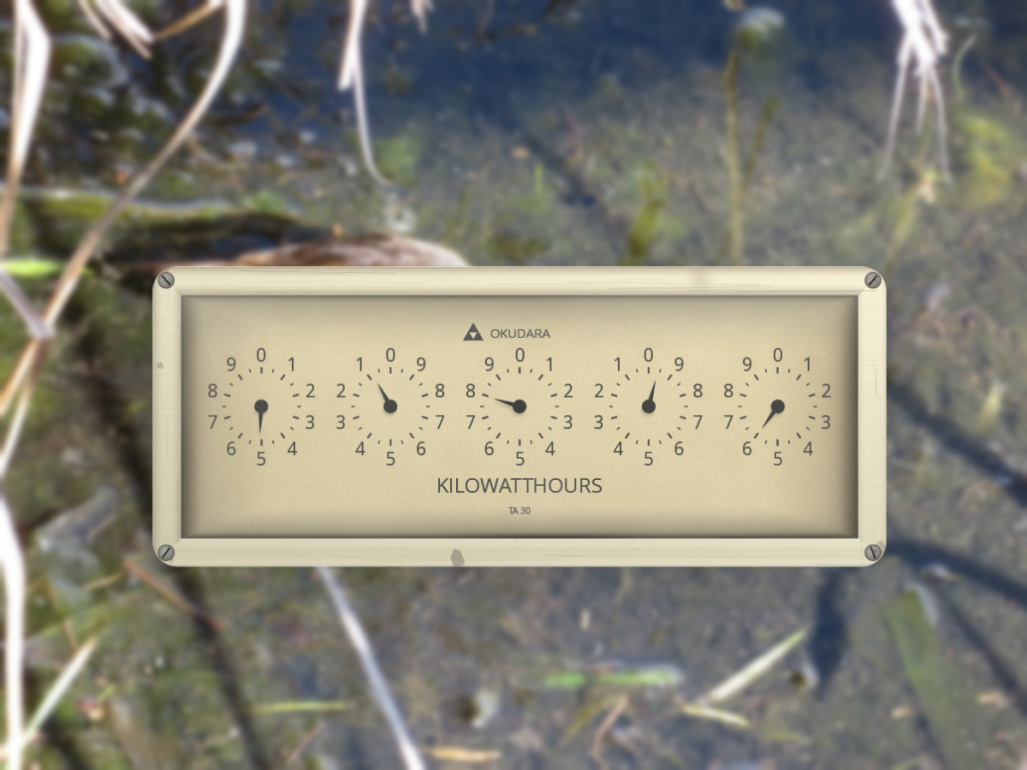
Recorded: 50796 kWh
